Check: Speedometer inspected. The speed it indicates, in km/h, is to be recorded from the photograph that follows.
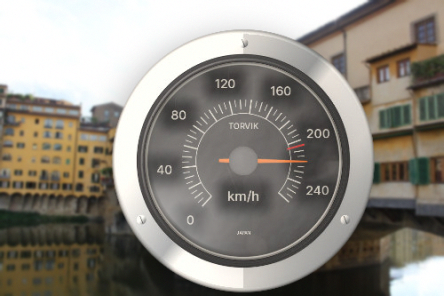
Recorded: 220 km/h
